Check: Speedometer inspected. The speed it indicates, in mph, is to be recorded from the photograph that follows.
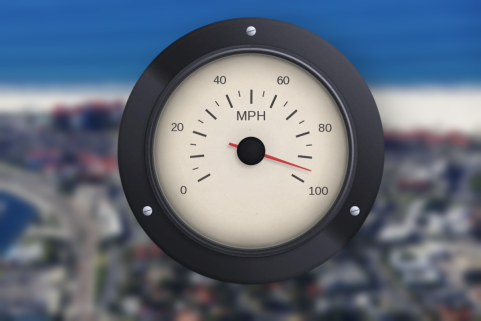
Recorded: 95 mph
